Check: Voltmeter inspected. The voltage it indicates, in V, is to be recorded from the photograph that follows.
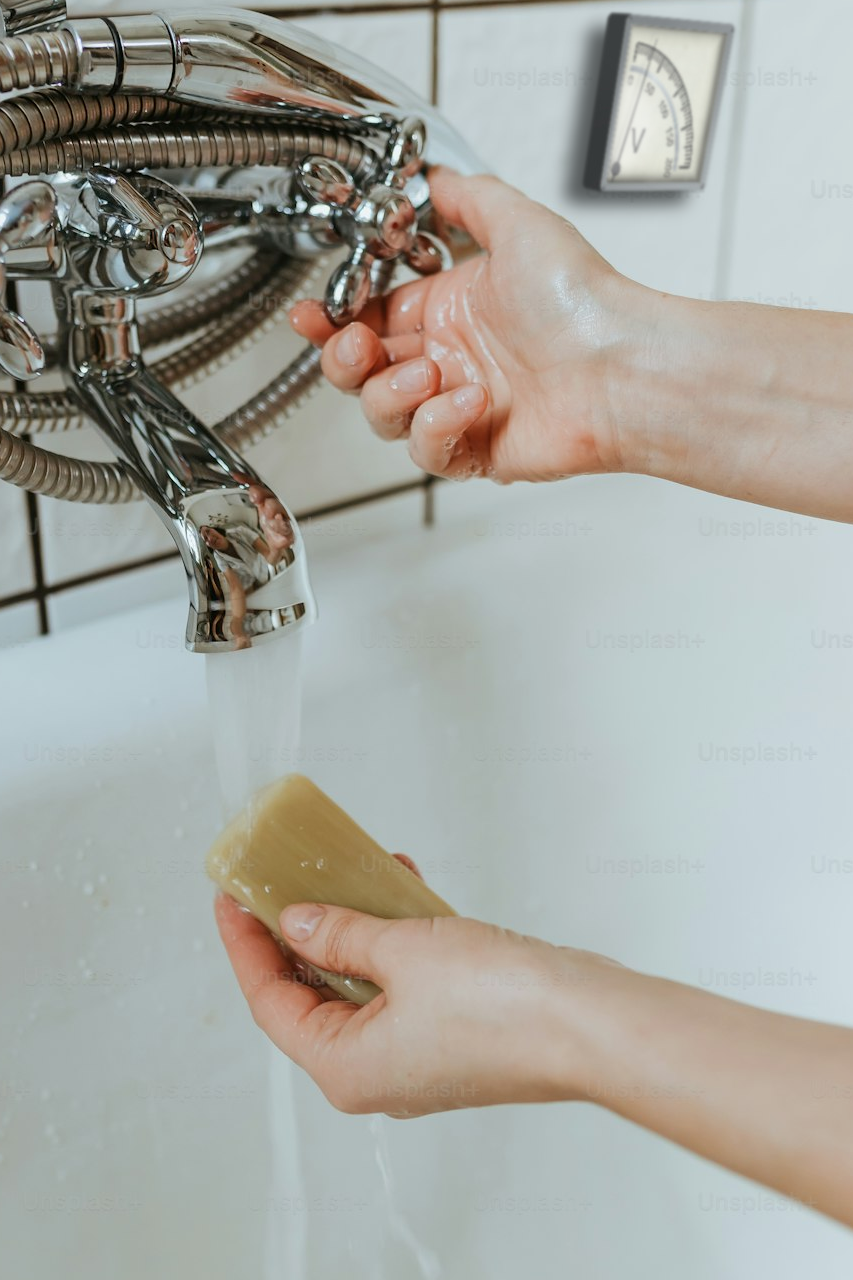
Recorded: 25 V
